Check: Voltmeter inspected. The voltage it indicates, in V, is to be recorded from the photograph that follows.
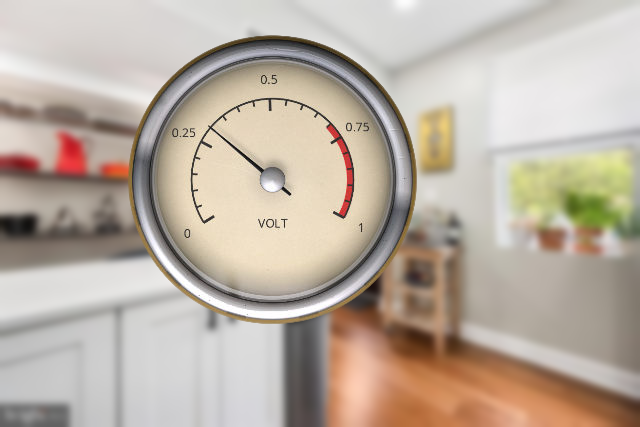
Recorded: 0.3 V
